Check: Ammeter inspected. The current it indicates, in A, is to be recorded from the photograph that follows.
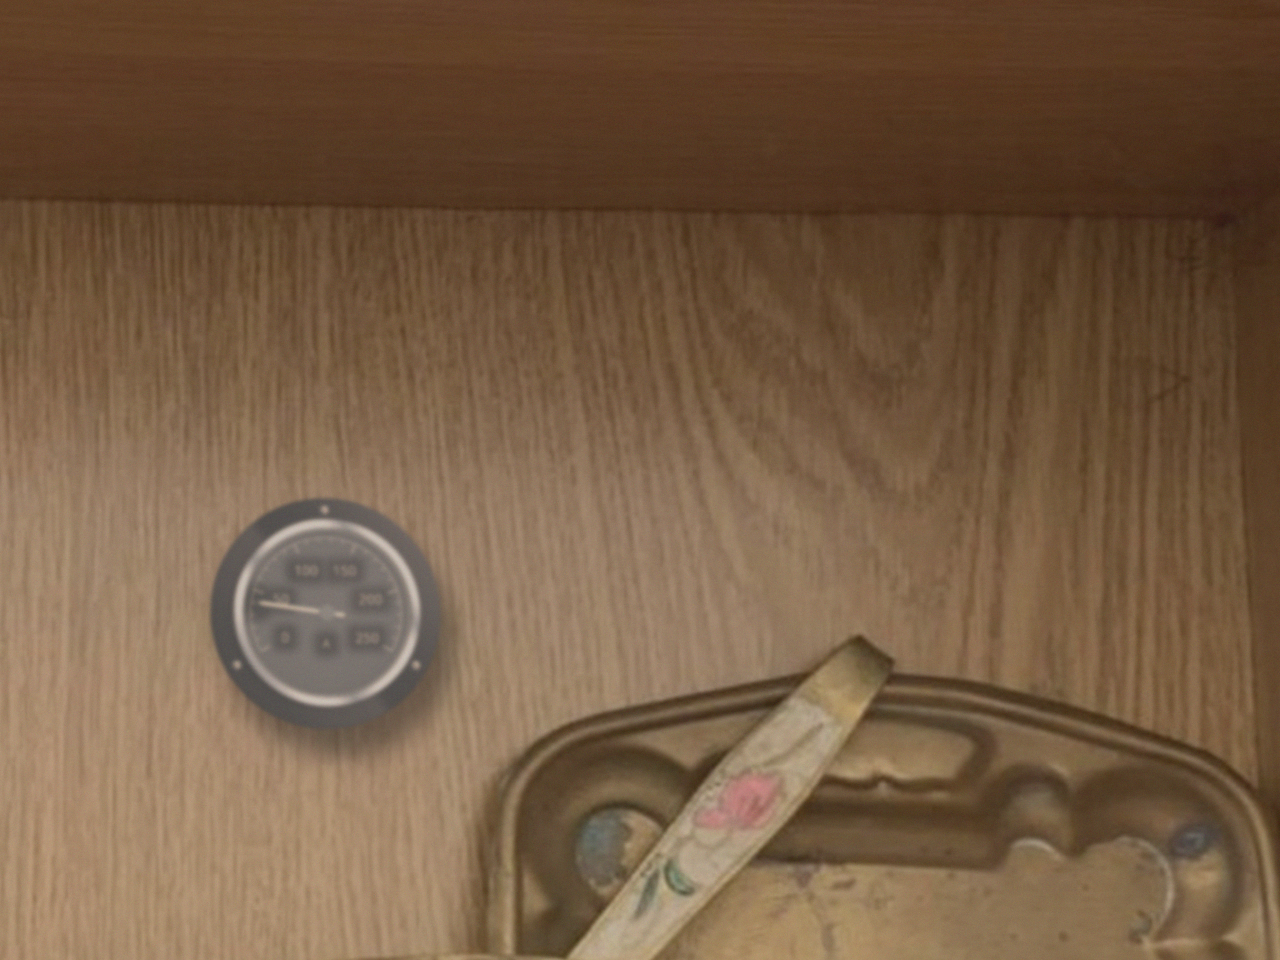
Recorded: 40 A
